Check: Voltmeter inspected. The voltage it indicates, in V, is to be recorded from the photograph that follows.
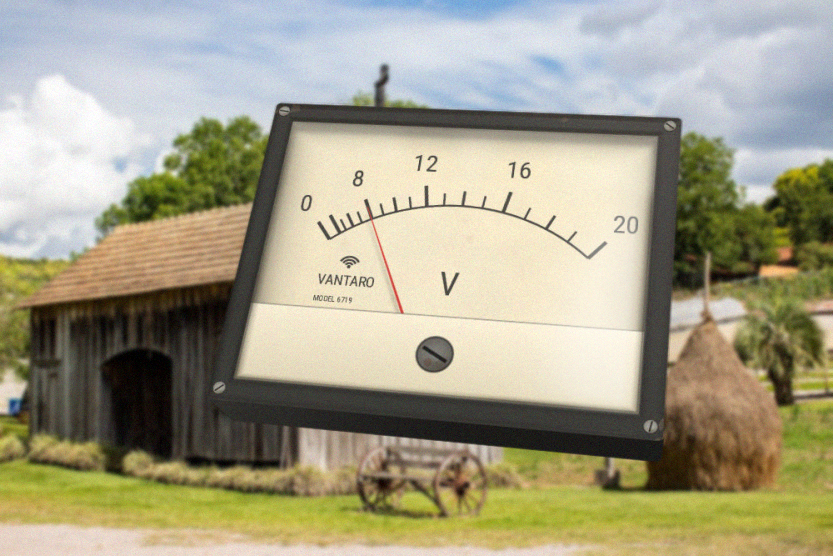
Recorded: 8 V
